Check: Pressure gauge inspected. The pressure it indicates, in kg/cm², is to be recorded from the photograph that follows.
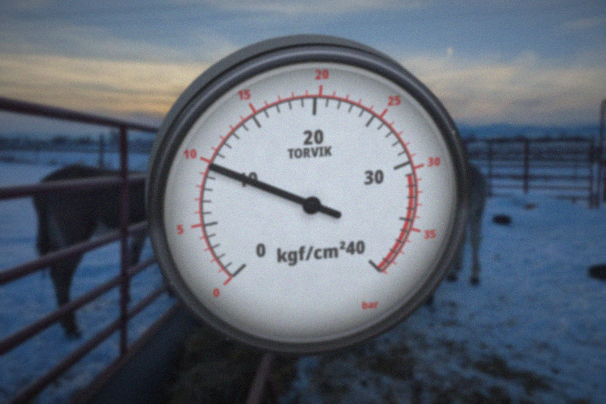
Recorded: 10 kg/cm²
